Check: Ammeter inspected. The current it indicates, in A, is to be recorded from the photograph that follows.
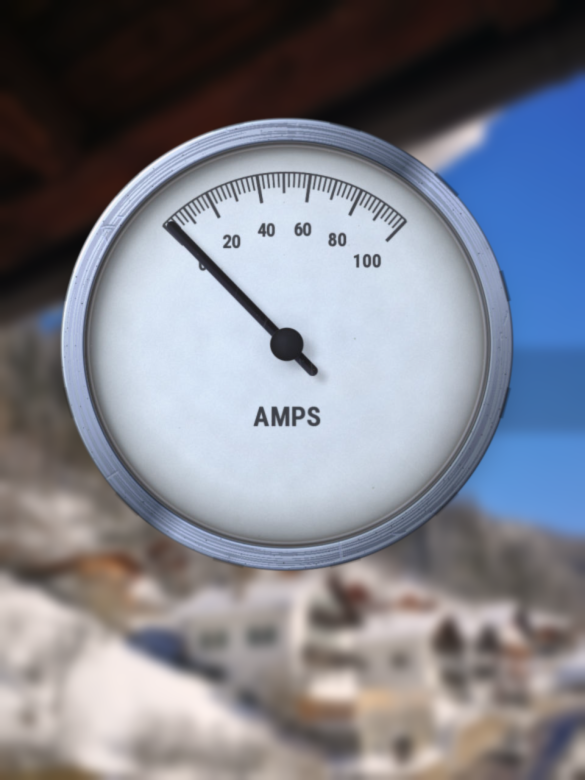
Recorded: 2 A
